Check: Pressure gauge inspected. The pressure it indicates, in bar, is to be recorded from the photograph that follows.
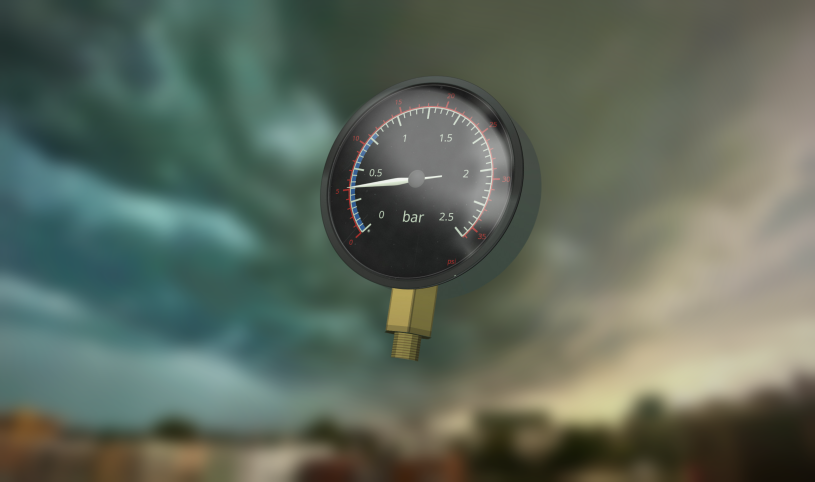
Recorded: 0.35 bar
